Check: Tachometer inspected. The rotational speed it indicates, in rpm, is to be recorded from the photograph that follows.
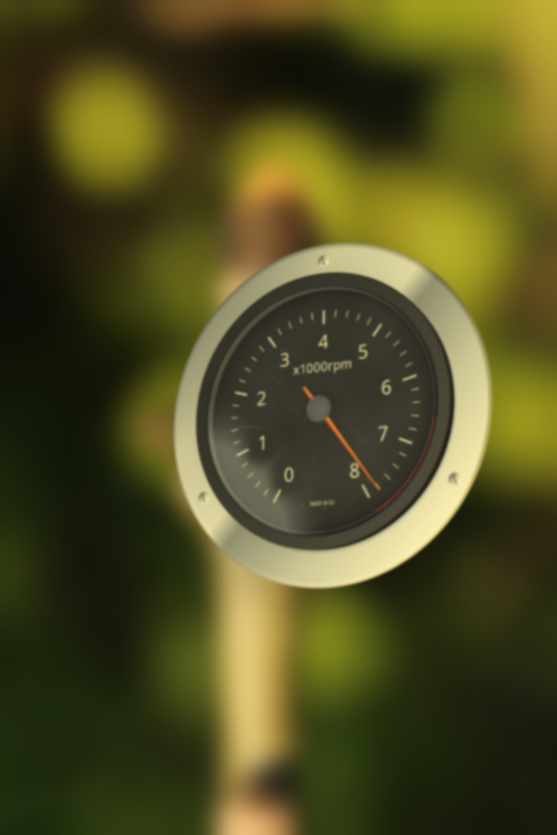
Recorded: 7800 rpm
